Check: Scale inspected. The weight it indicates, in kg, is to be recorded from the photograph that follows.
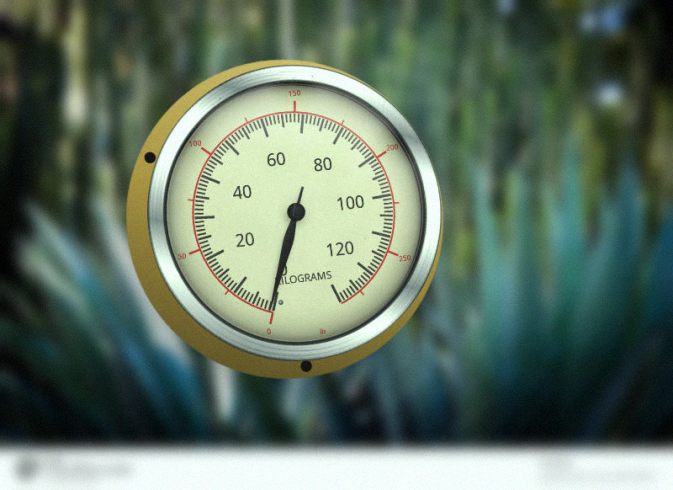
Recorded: 1 kg
